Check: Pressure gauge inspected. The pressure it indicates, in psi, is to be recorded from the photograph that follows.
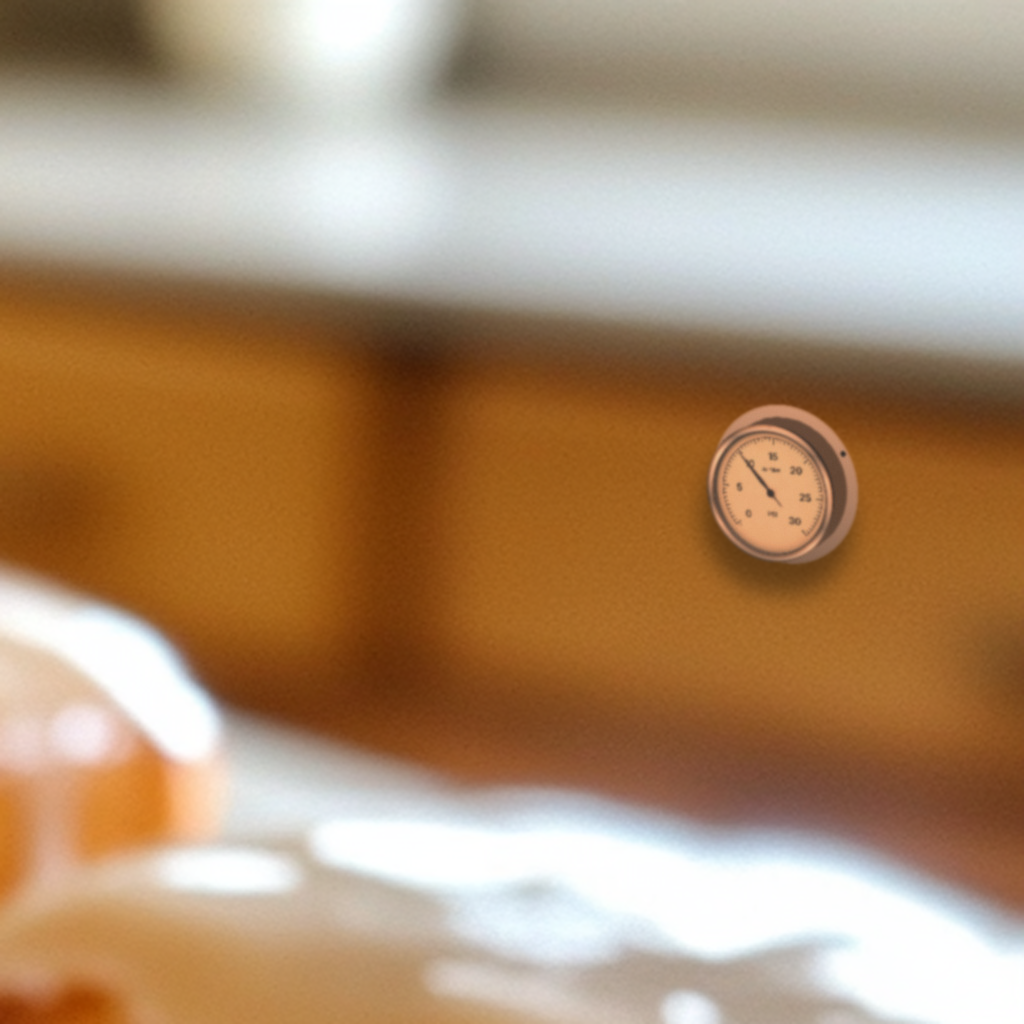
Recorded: 10 psi
